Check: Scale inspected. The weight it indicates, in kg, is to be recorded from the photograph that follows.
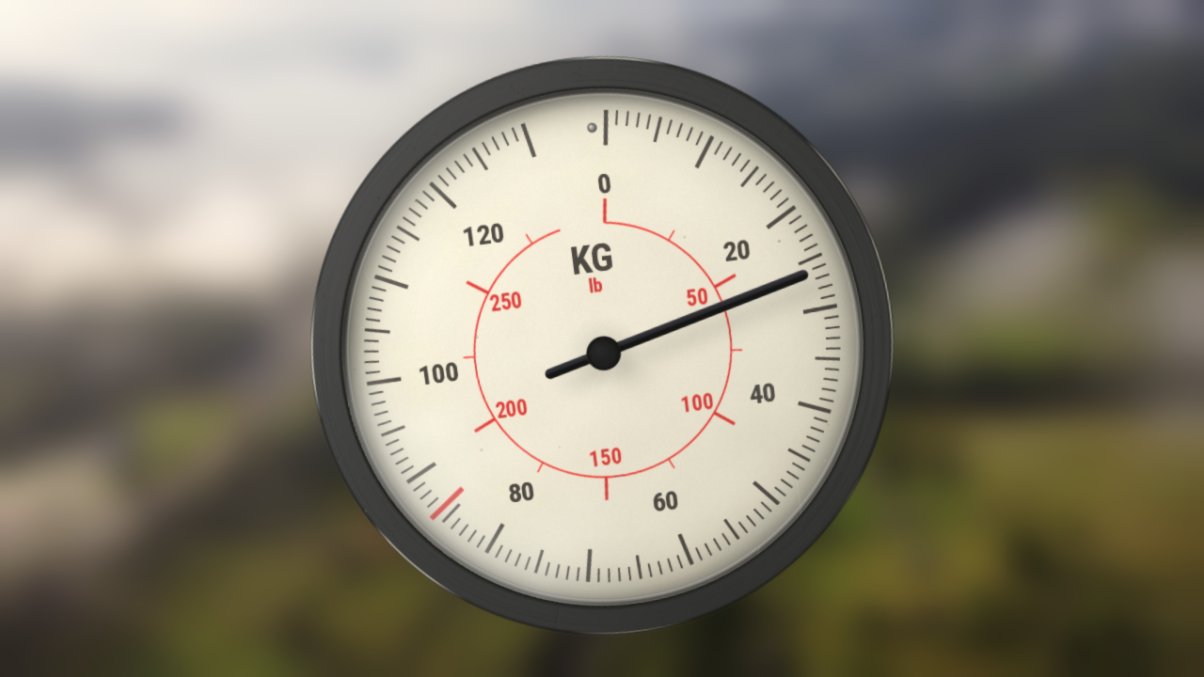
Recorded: 26 kg
